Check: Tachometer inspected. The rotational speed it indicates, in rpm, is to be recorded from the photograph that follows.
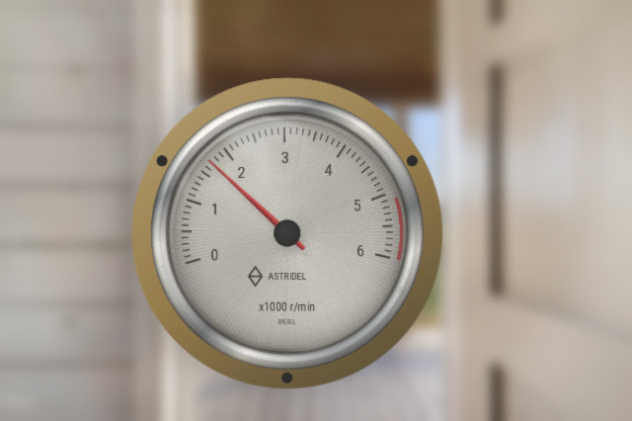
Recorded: 1700 rpm
